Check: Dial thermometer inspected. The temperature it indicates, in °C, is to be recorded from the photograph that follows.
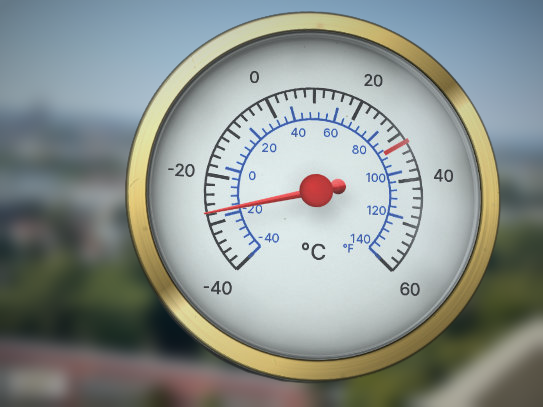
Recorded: -28 °C
